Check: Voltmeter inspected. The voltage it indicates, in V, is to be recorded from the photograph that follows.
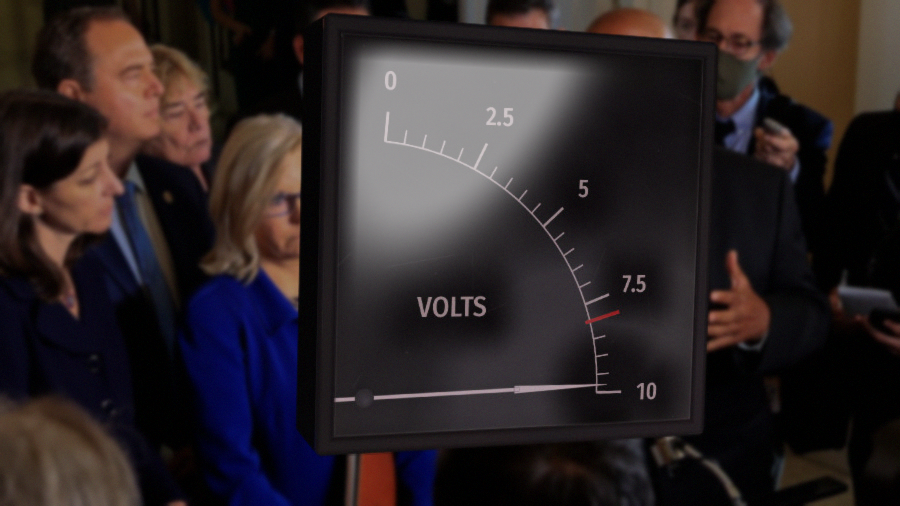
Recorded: 9.75 V
